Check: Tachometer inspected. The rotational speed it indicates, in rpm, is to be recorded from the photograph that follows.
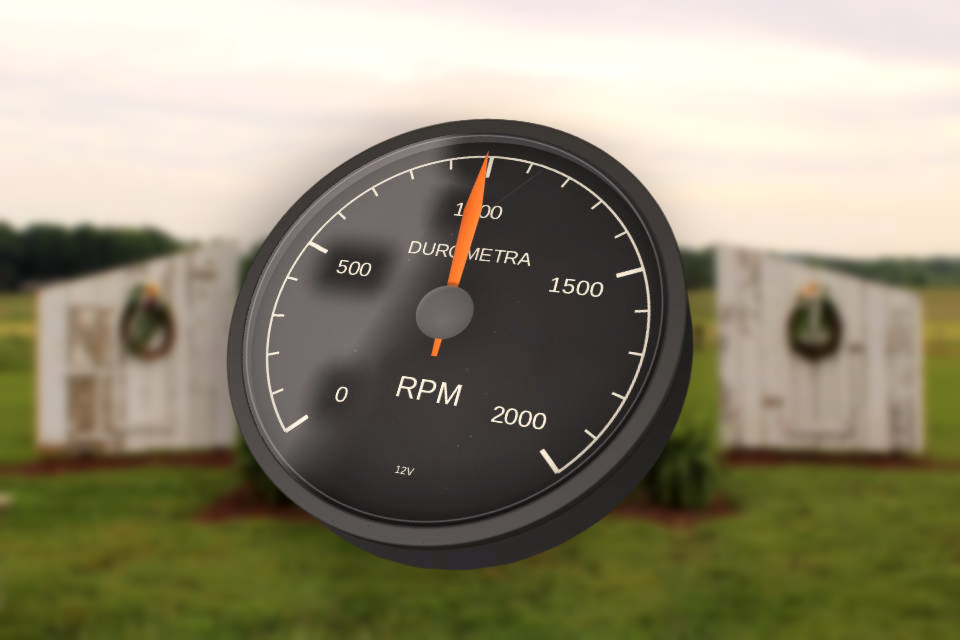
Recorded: 1000 rpm
